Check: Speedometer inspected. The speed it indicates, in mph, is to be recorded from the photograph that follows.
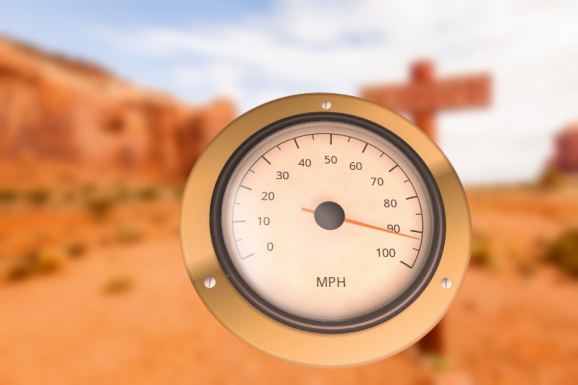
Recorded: 92.5 mph
